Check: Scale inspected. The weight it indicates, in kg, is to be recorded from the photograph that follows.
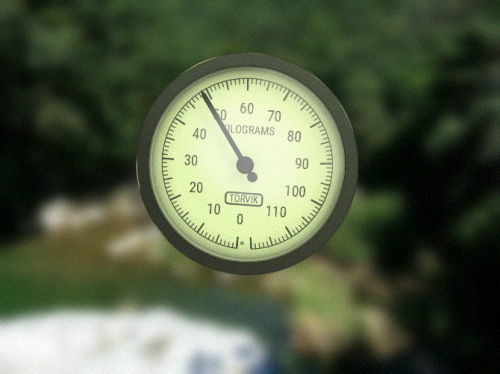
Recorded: 49 kg
